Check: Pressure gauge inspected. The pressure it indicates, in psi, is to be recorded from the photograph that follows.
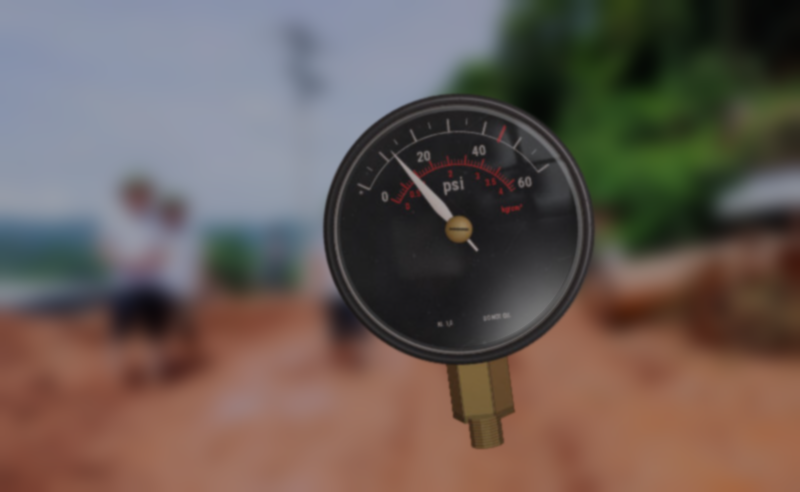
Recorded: 12.5 psi
